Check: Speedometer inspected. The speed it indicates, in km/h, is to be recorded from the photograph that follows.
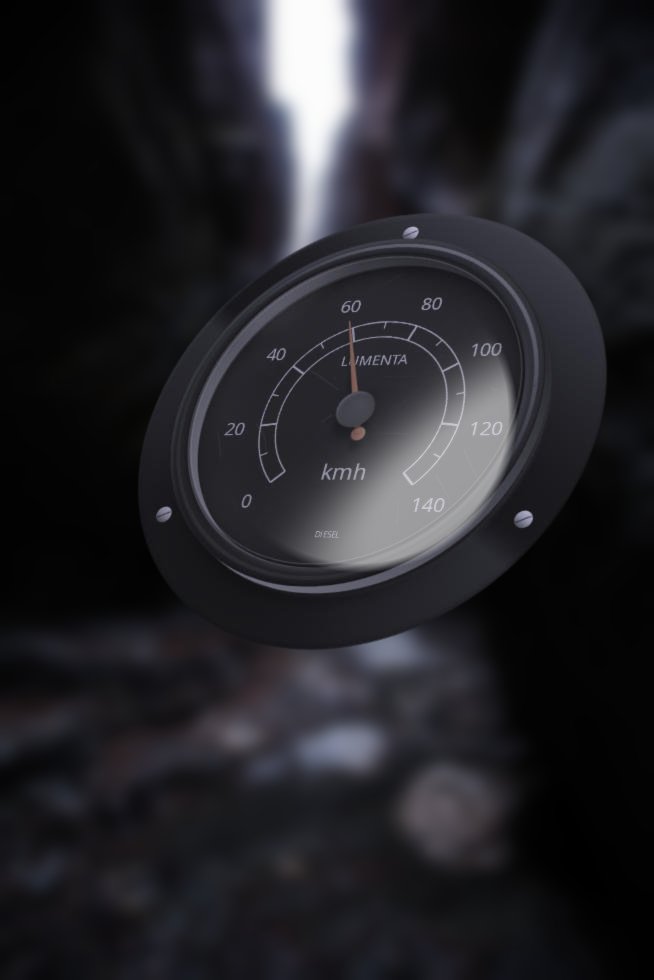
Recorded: 60 km/h
